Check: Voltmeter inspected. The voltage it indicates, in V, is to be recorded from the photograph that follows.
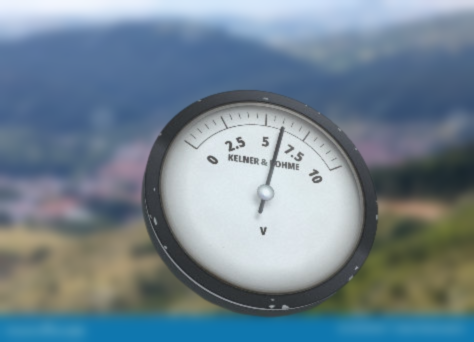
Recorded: 6 V
